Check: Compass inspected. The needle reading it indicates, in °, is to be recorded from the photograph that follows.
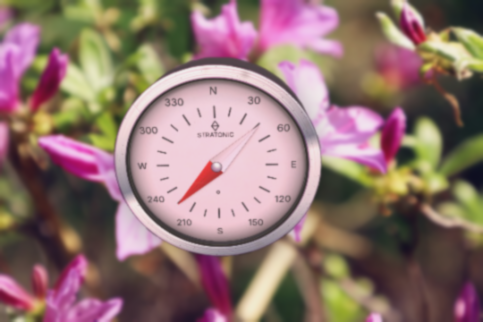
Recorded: 225 °
